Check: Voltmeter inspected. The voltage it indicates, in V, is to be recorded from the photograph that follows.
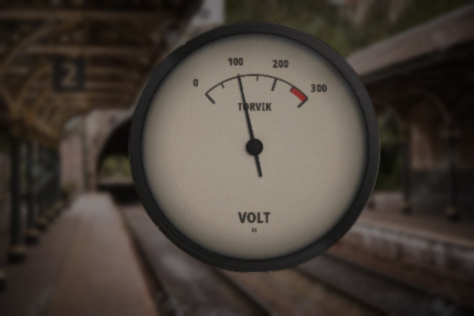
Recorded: 100 V
